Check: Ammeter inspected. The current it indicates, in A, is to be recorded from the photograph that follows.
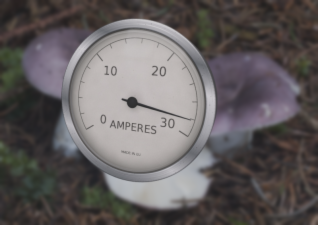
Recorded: 28 A
